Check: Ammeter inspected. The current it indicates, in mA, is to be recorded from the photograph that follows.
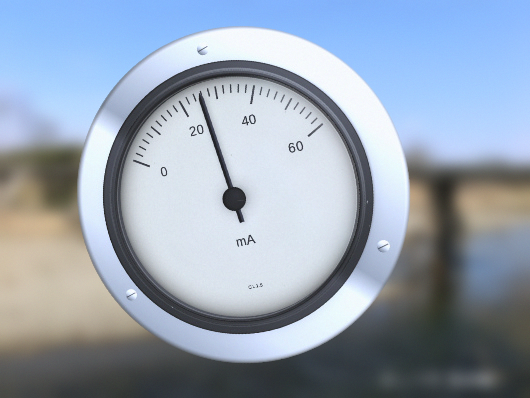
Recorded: 26 mA
